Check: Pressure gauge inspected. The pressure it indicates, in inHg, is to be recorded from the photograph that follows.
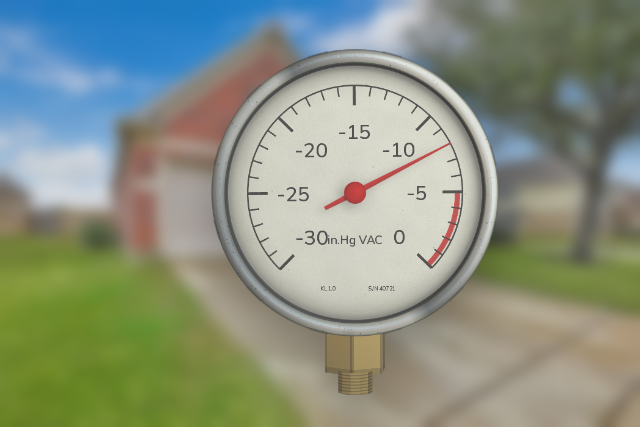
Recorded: -8 inHg
